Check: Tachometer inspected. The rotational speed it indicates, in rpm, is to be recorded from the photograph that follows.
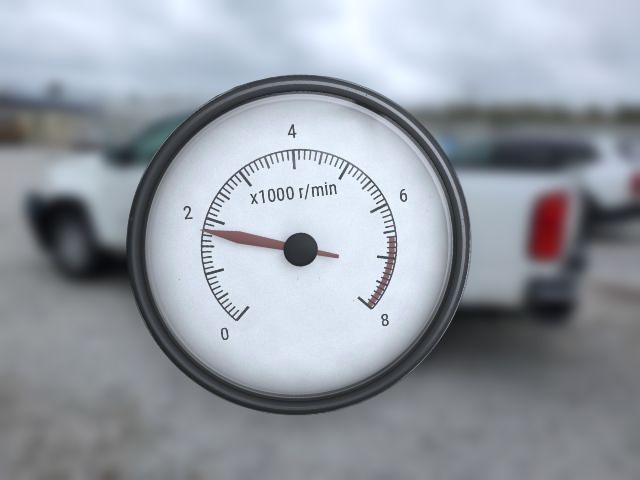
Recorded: 1800 rpm
